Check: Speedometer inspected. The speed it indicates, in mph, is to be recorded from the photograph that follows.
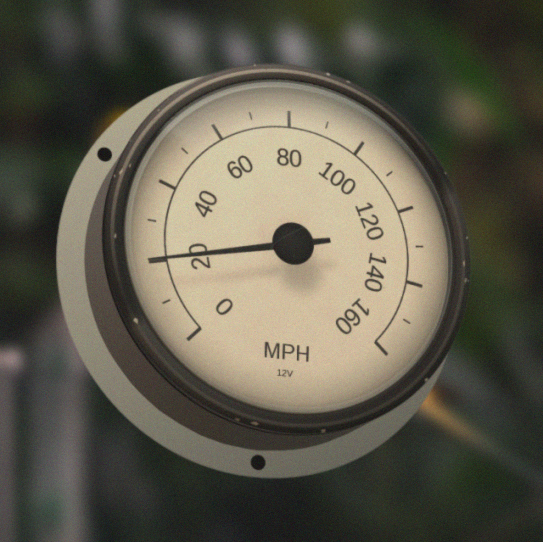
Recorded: 20 mph
